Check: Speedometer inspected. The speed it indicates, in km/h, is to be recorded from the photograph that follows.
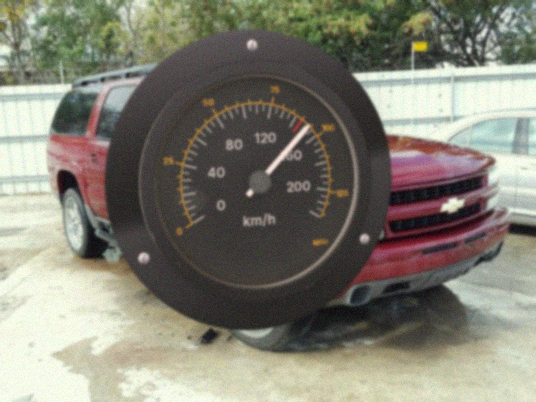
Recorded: 150 km/h
